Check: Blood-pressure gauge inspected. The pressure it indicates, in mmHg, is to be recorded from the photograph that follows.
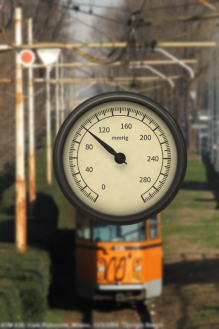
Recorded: 100 mmHg
